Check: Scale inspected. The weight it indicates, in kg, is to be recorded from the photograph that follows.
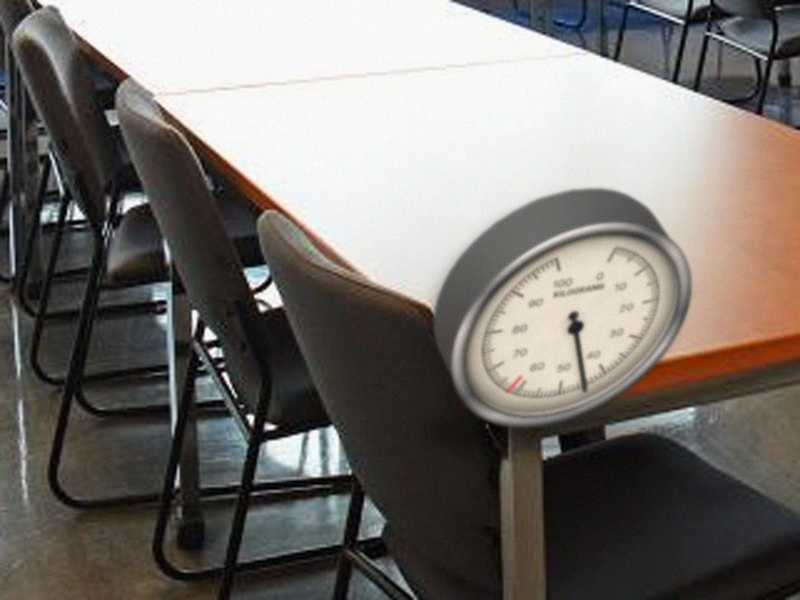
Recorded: 45 kg
